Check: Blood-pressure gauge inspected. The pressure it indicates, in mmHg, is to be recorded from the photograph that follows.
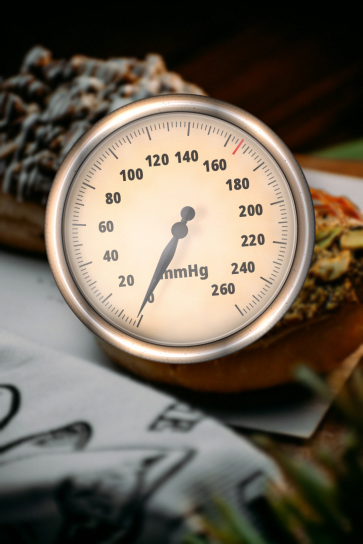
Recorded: 2 mmHg
